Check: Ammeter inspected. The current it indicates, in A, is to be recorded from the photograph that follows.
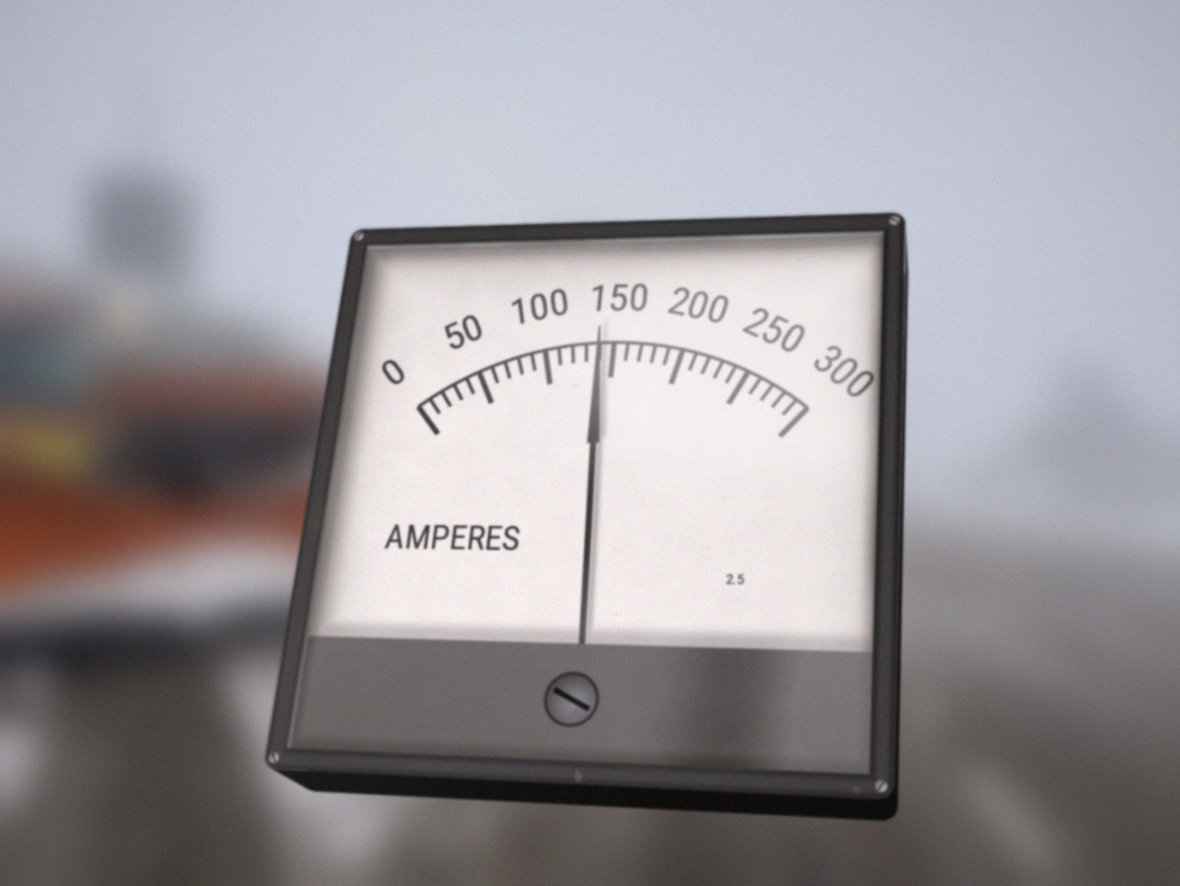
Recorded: 140 A
